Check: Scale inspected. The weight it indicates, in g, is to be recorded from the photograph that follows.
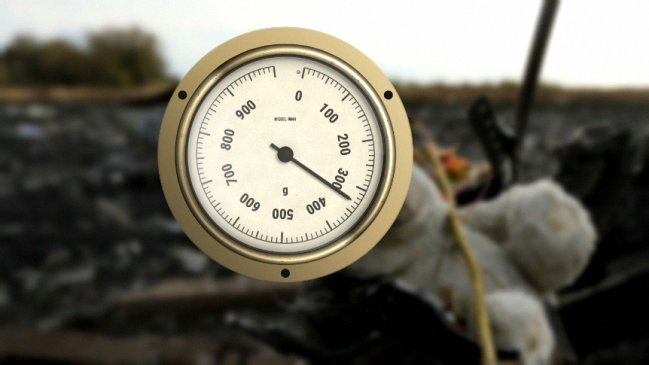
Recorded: 330 g
